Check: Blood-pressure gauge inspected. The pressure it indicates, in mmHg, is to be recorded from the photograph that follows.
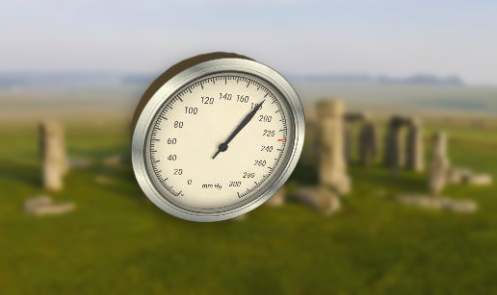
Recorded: 180 mmHg
